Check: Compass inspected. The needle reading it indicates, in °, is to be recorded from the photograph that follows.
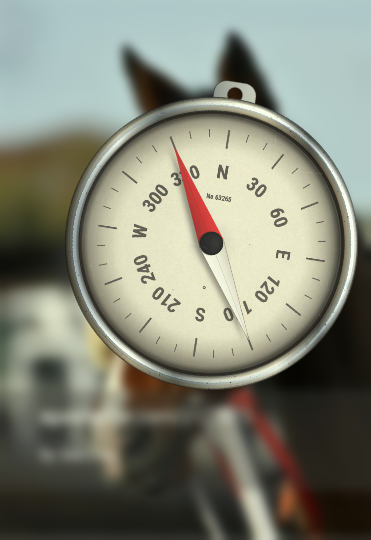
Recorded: 330 °
